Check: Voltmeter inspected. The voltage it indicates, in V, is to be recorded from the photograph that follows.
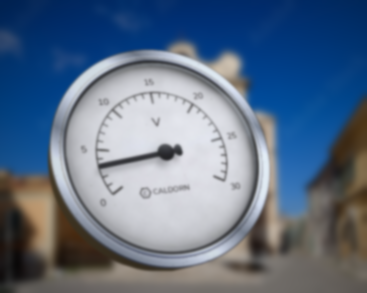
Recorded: 3 V
